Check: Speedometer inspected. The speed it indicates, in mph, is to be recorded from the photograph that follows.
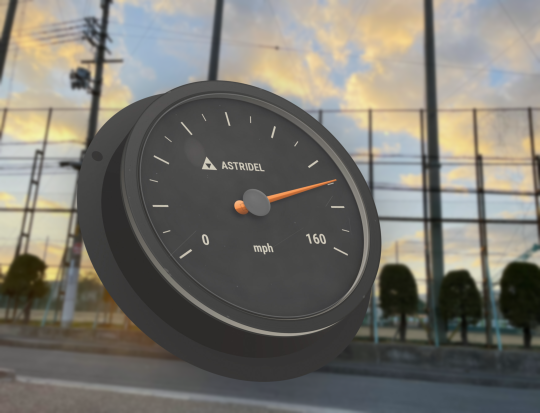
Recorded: 130 mph
